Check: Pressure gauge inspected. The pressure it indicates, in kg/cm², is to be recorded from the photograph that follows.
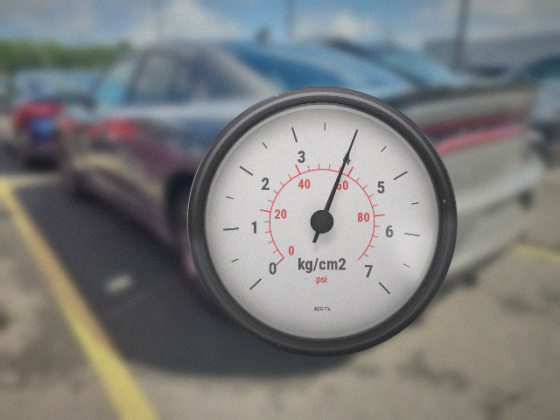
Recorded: 4 kg/cm²
